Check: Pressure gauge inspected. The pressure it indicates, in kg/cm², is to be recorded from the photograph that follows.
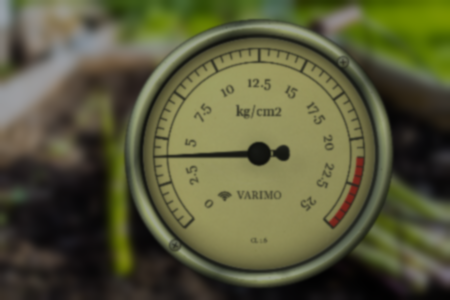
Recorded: 4 kg/cm²
